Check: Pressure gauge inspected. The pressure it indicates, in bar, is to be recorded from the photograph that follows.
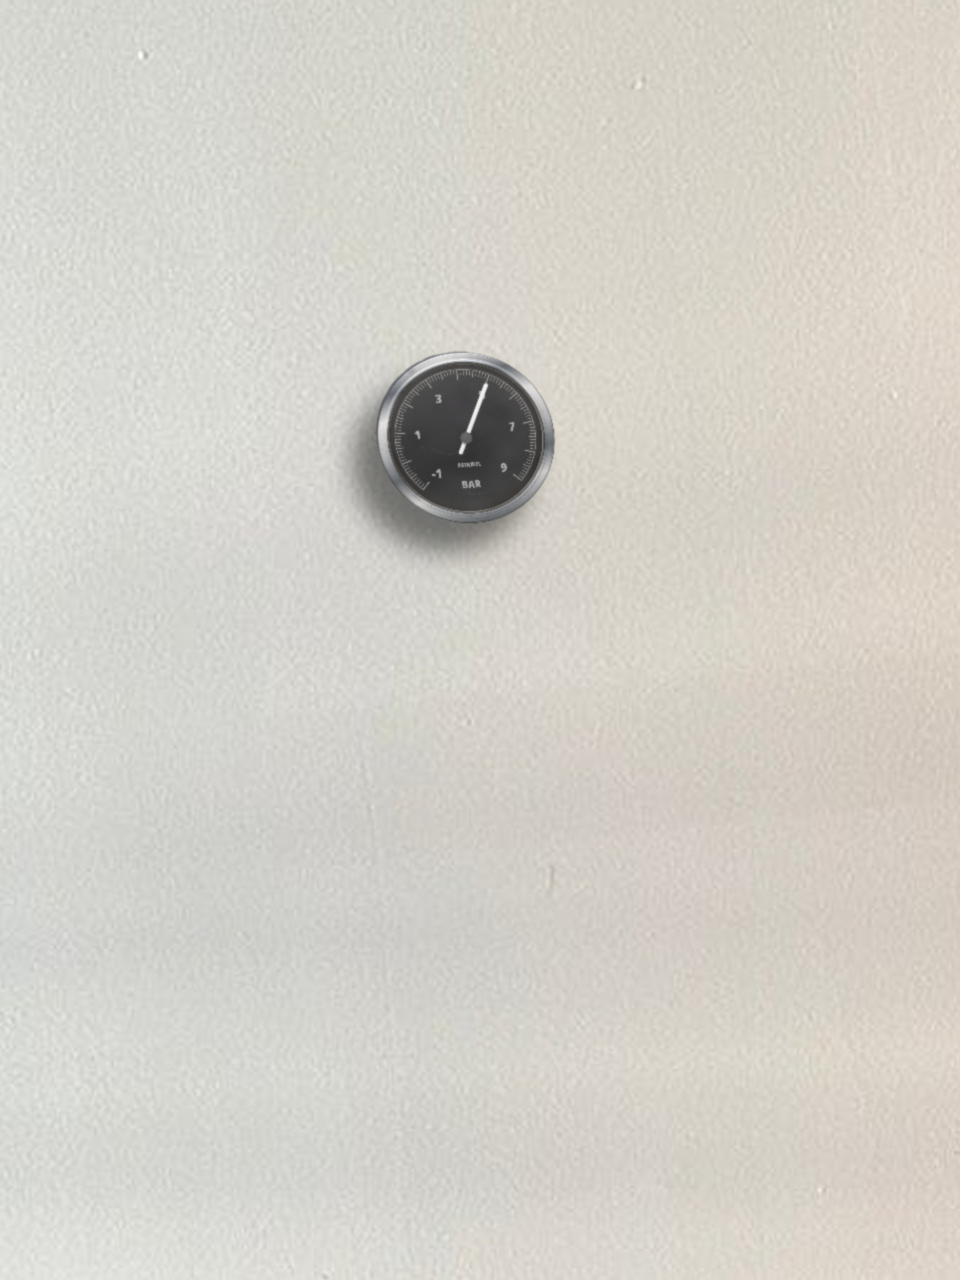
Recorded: 5 bar
